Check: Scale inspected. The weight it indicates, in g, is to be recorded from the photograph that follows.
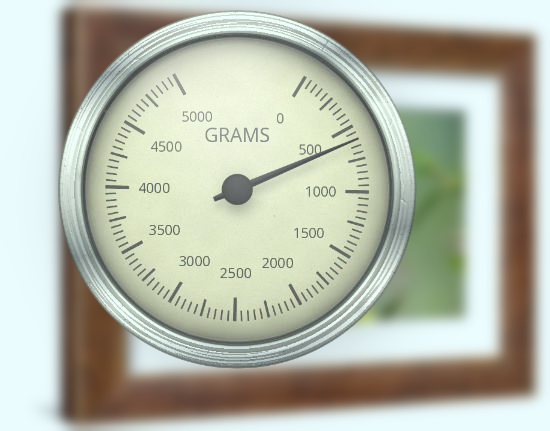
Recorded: 600 g
